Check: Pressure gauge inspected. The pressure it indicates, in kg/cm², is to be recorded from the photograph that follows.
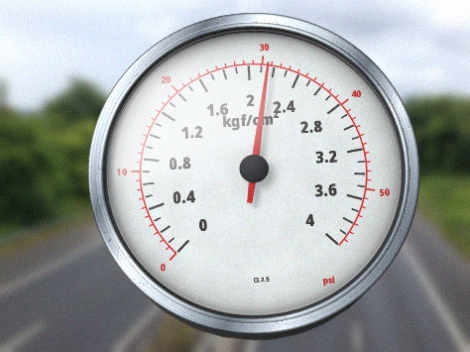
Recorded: 2.15 kg/cm²
